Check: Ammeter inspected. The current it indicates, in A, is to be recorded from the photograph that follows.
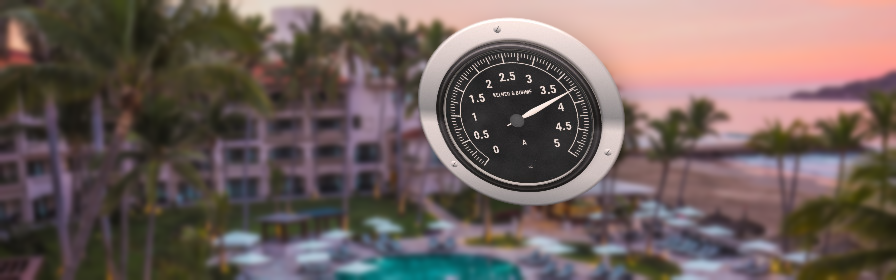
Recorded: 3.75 A
